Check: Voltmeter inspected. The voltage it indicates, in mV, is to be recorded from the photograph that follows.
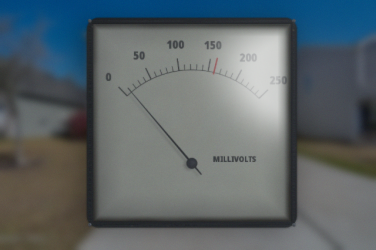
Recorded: 10 mV
